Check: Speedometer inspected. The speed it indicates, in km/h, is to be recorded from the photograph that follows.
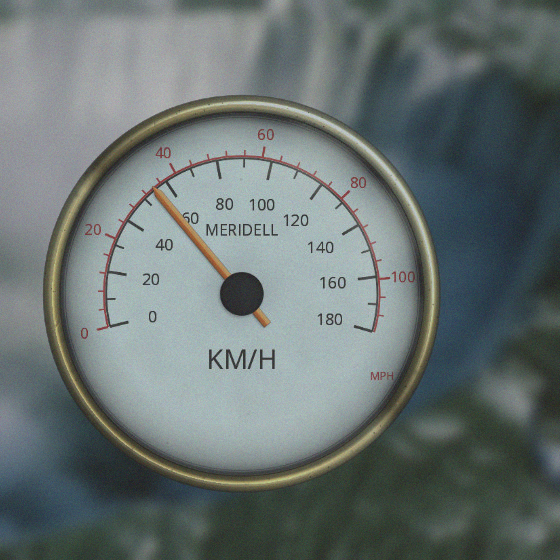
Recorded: 55 km/h
